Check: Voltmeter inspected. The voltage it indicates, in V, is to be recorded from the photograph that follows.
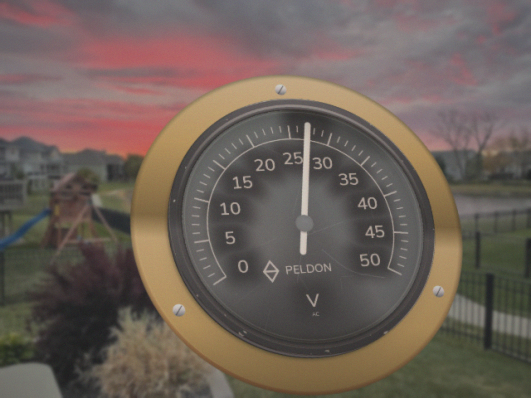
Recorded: 27 V
